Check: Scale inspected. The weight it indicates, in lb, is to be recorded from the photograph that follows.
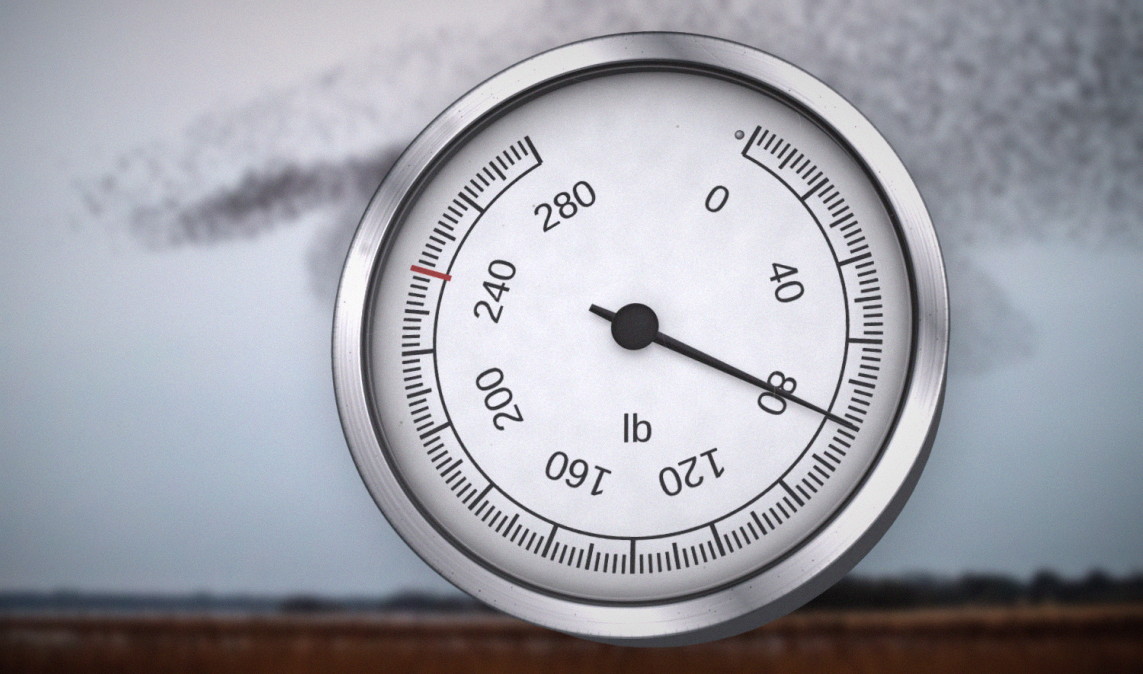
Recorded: 80 lb
